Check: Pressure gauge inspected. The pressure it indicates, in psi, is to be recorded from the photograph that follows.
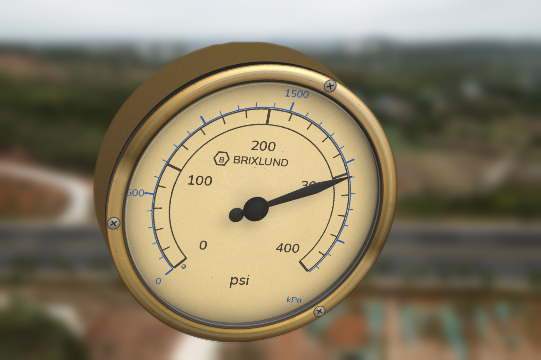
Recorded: 300 psi
